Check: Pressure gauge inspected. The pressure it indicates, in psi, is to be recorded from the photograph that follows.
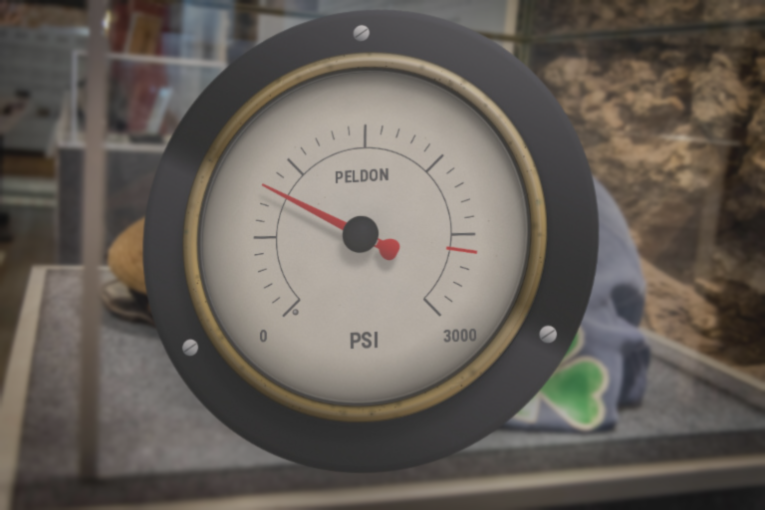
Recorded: 800 psi
